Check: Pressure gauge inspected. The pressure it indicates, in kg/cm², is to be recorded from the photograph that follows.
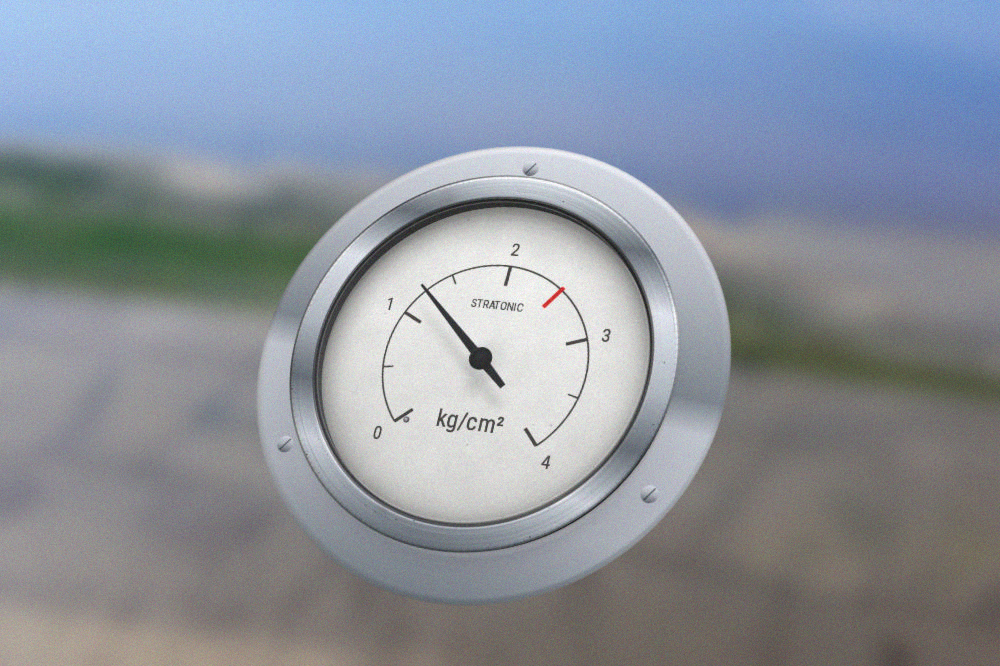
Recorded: 1.25 kg/cm²
